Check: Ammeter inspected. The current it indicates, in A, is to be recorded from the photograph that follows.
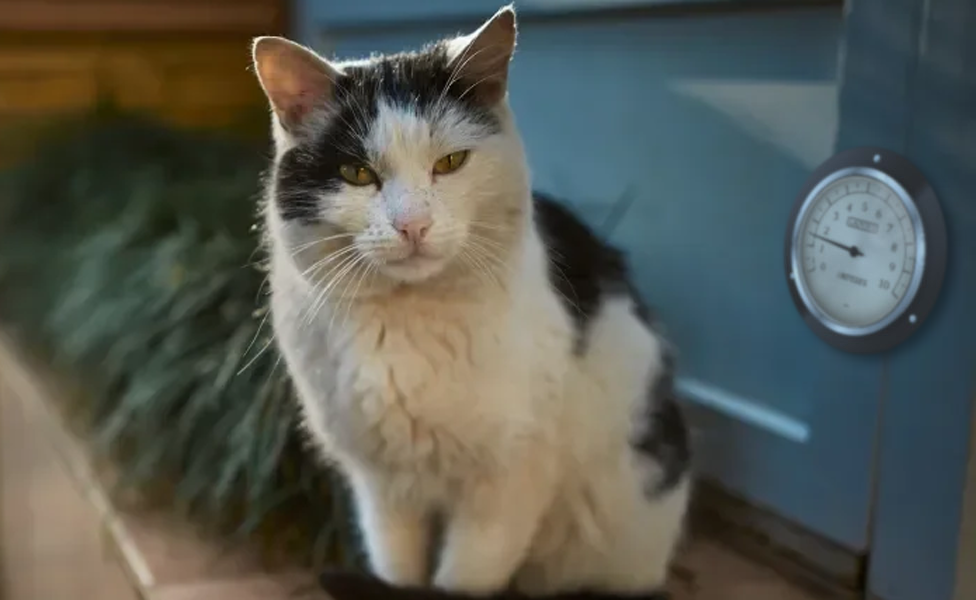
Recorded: 1.5 A
